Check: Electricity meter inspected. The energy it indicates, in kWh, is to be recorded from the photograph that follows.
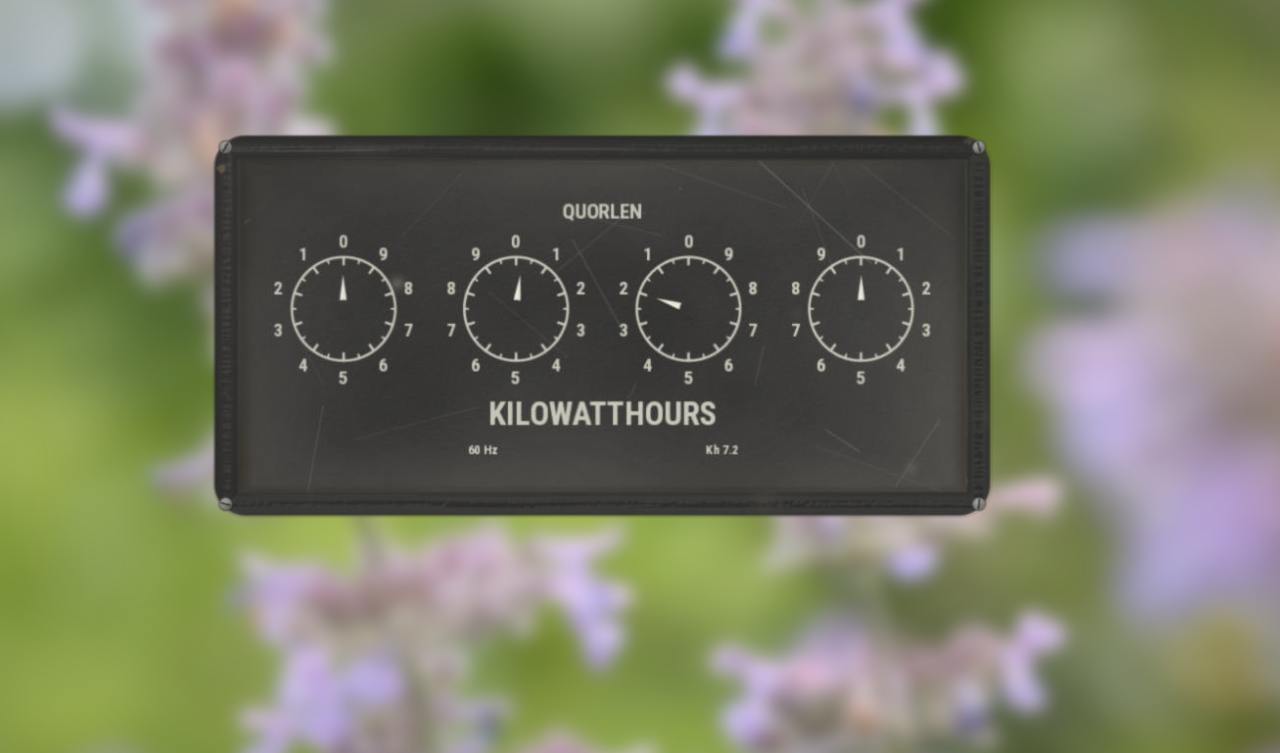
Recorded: 20 kWh
